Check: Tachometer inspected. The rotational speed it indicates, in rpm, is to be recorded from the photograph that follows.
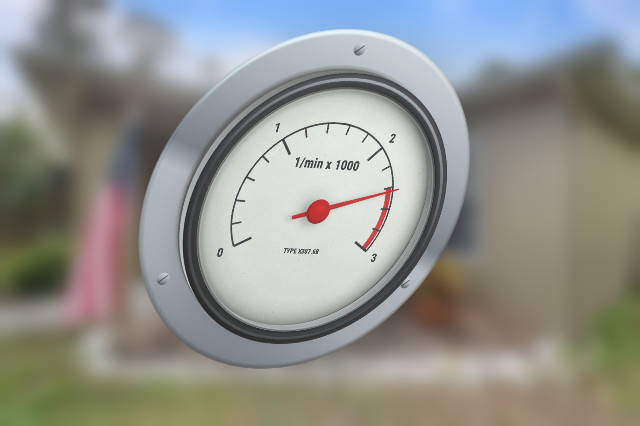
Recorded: 2400 rpm
